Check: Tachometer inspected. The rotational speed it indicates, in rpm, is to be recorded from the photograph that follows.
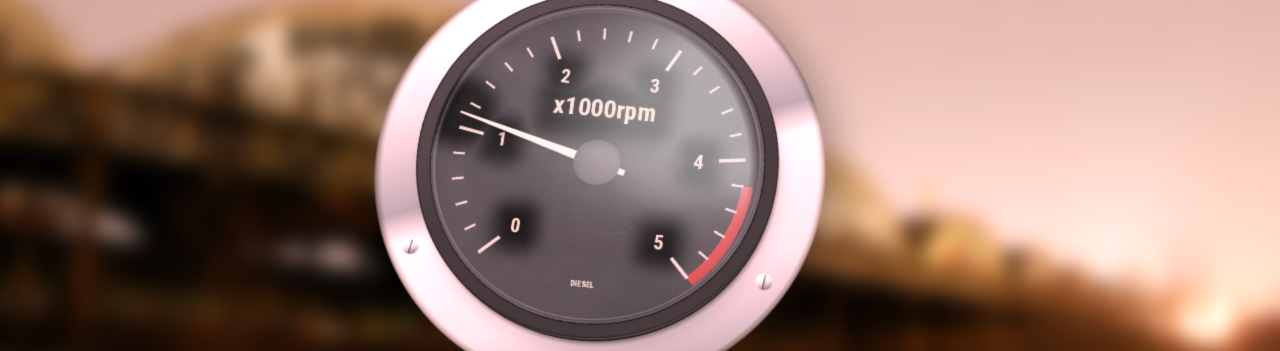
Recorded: 1100 rpm
